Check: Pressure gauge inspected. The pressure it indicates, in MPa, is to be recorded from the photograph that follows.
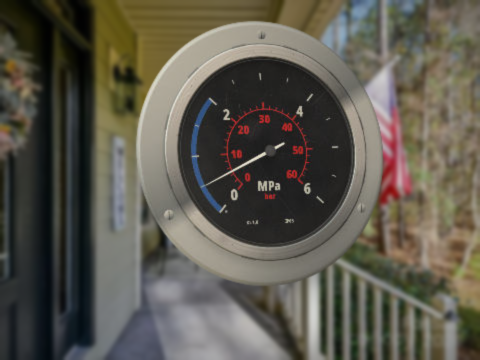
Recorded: 0.5 MPa
